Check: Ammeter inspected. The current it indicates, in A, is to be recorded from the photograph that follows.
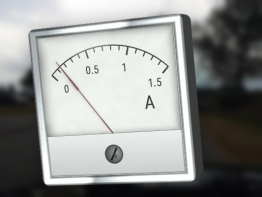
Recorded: 0.15 A
